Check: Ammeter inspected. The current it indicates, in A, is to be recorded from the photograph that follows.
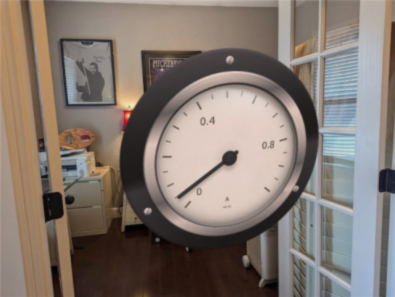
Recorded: 0.05 A
